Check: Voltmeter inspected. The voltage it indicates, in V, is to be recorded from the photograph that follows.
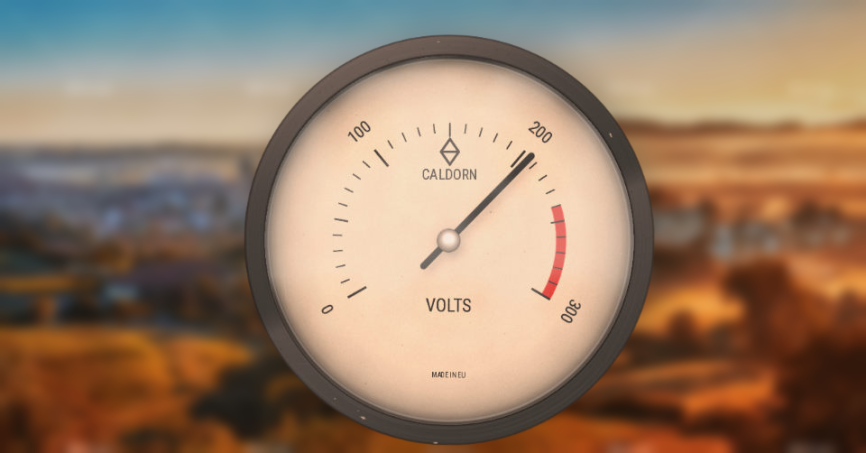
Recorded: 205 V
